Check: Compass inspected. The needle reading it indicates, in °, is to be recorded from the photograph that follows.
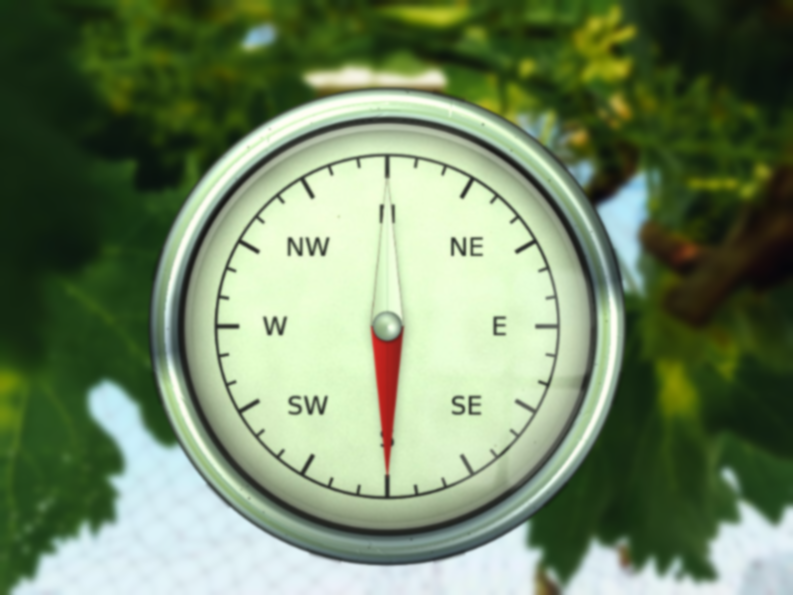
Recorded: 180 °
